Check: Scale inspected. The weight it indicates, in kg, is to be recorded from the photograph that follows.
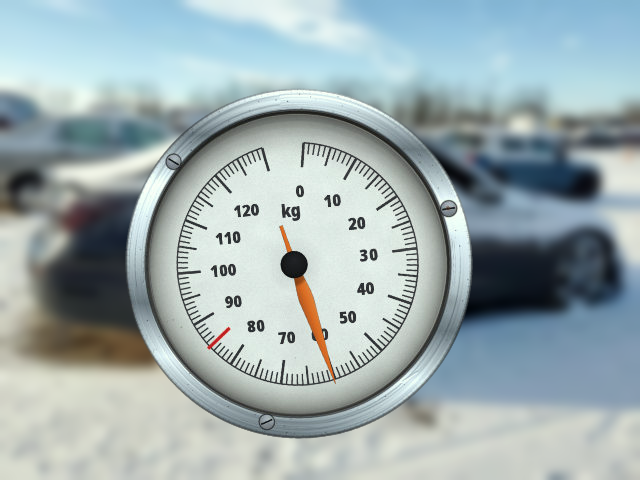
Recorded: 60 kg
